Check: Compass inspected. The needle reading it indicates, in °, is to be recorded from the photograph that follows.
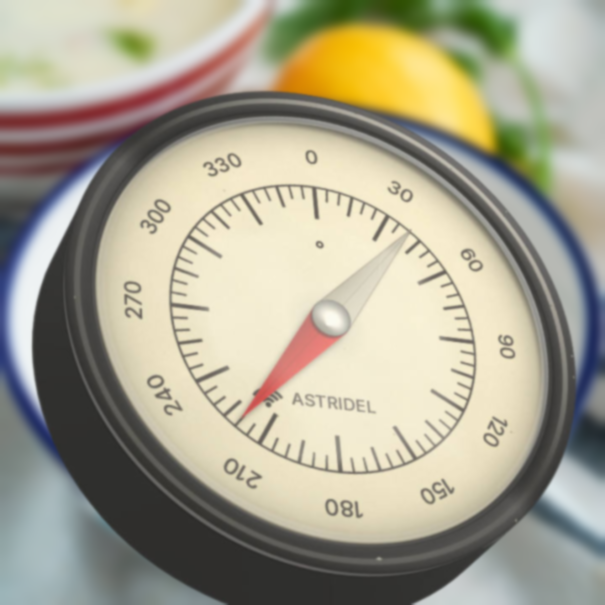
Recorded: 220 °
